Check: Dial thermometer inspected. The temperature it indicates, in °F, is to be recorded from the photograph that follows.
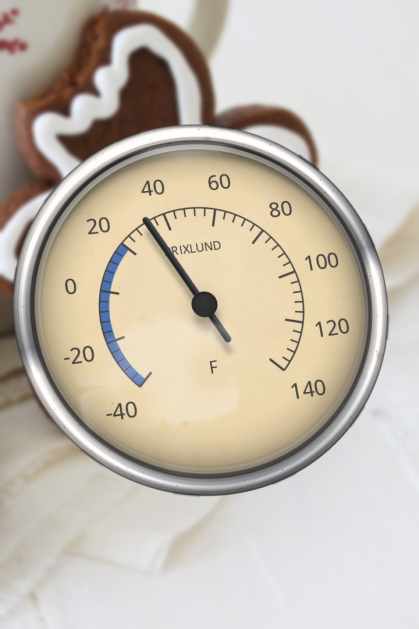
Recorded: 32 °F
